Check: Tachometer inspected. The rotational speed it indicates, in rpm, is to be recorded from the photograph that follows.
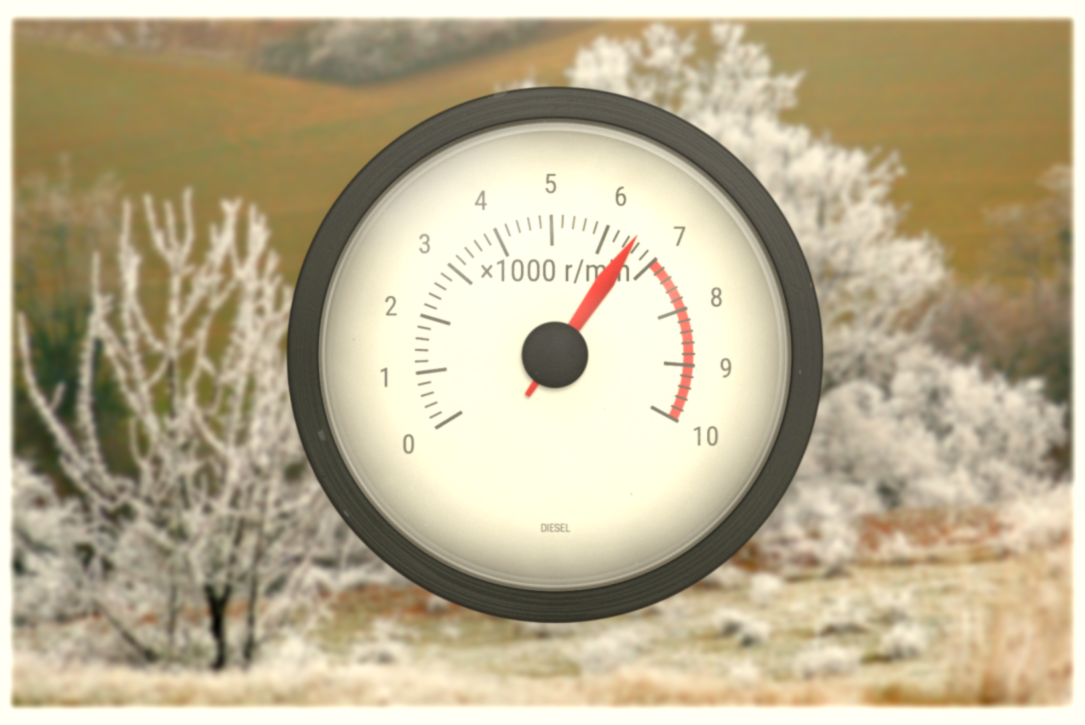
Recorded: 6500 rpm
